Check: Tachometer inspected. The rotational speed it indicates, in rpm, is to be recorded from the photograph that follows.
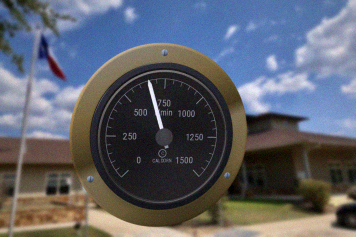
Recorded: 650 rpm
